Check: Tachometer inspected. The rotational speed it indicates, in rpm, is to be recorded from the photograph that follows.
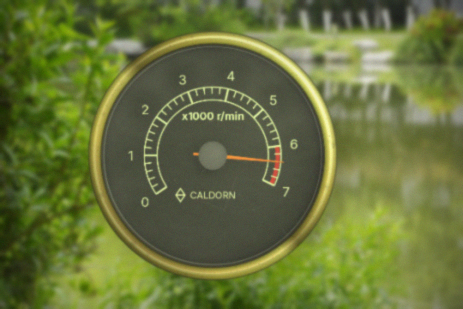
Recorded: 6400 rpm
